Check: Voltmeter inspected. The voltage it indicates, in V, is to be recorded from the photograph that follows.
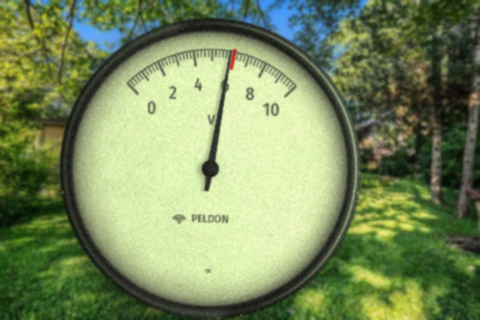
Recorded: 6 V
